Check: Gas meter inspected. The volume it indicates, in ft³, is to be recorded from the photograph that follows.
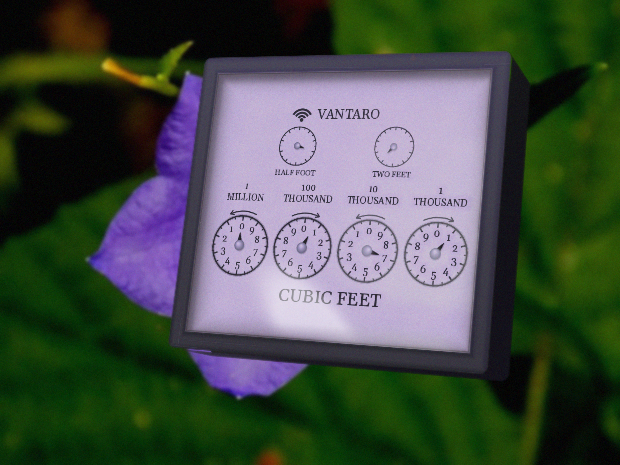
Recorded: 7100 ft³
